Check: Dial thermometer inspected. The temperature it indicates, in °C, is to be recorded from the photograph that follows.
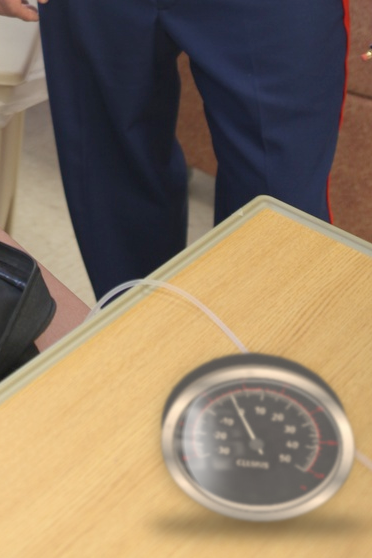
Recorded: 0 °C
